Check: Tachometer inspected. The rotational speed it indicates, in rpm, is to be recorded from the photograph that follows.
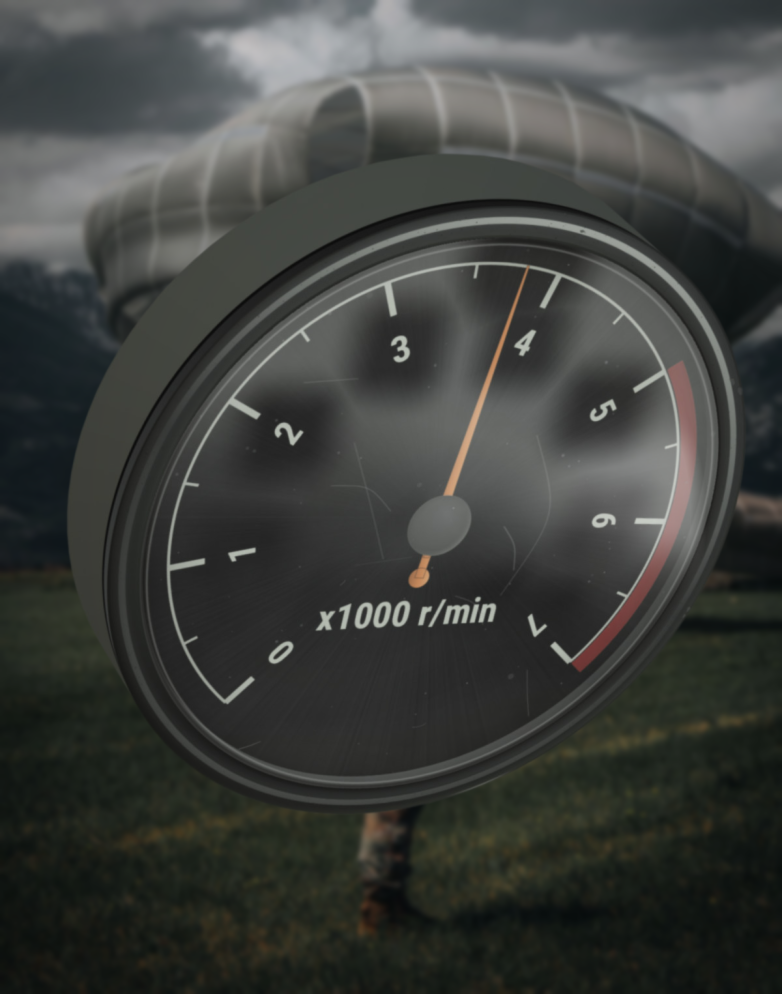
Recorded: 3750 rpm
